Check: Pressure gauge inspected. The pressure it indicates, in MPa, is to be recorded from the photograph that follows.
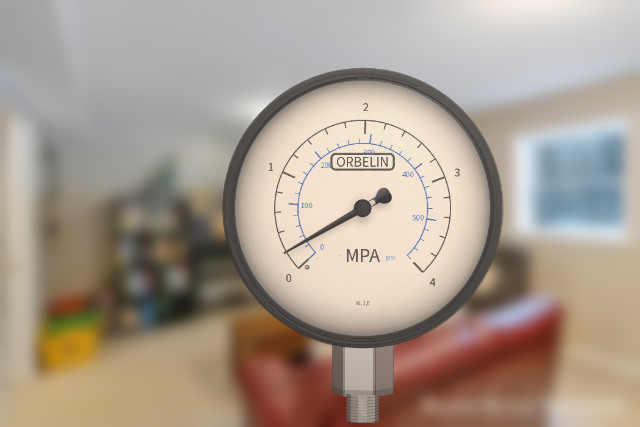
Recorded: 0.2 MPa
